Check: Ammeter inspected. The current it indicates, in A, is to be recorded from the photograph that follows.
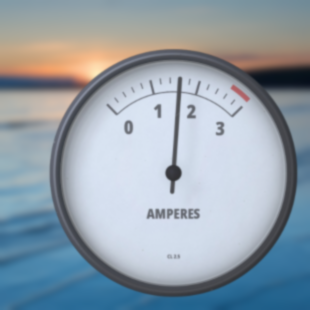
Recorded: 1.6 A
